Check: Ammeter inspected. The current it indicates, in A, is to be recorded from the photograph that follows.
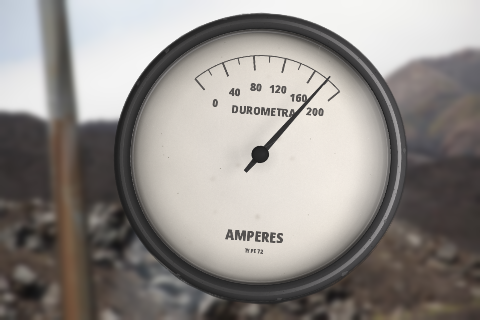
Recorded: 180 A
